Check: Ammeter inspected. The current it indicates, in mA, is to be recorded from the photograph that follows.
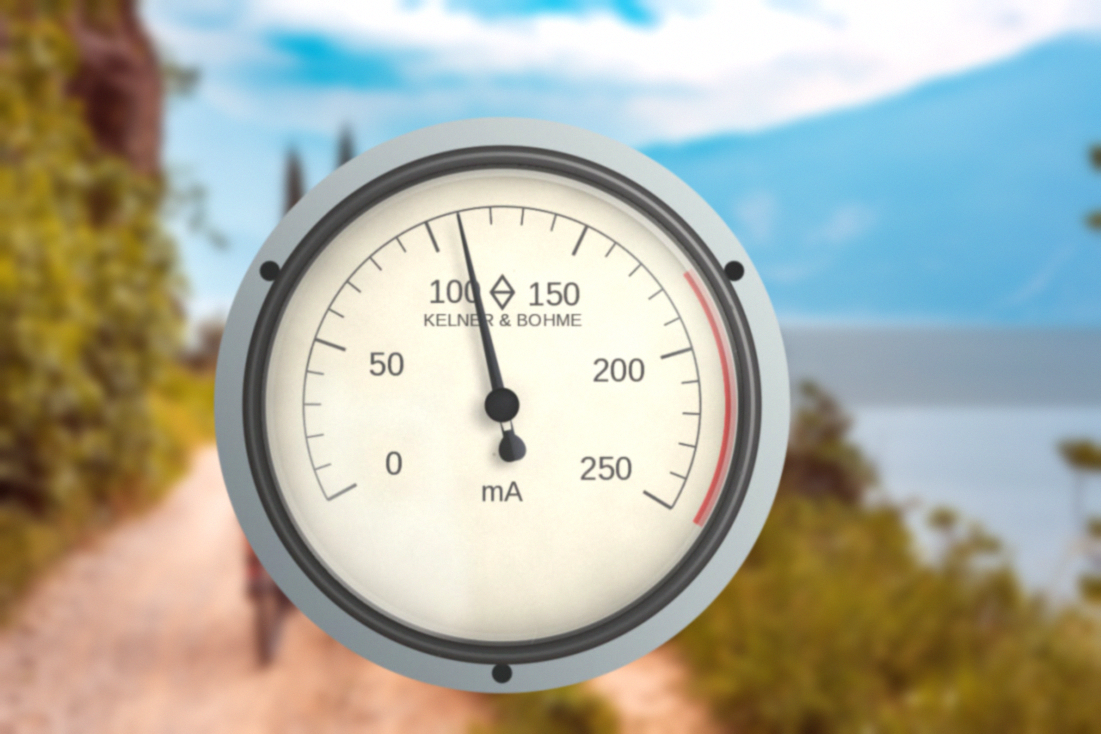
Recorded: 110 mA
